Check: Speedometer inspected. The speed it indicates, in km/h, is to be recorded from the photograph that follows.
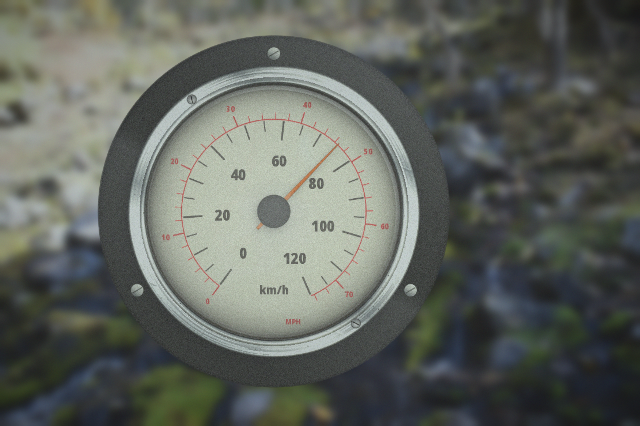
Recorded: 75 km/h
